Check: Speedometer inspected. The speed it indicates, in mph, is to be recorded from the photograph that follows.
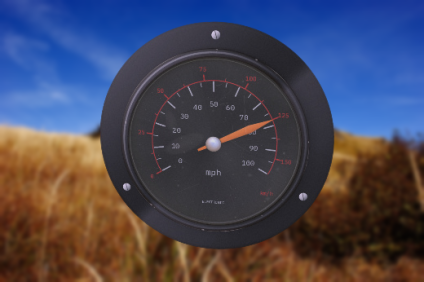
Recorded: 77.5 mph
